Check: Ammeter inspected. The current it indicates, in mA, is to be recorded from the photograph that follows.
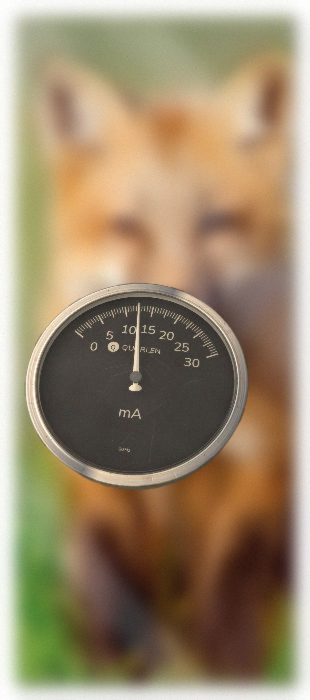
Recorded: 12.5 mA
